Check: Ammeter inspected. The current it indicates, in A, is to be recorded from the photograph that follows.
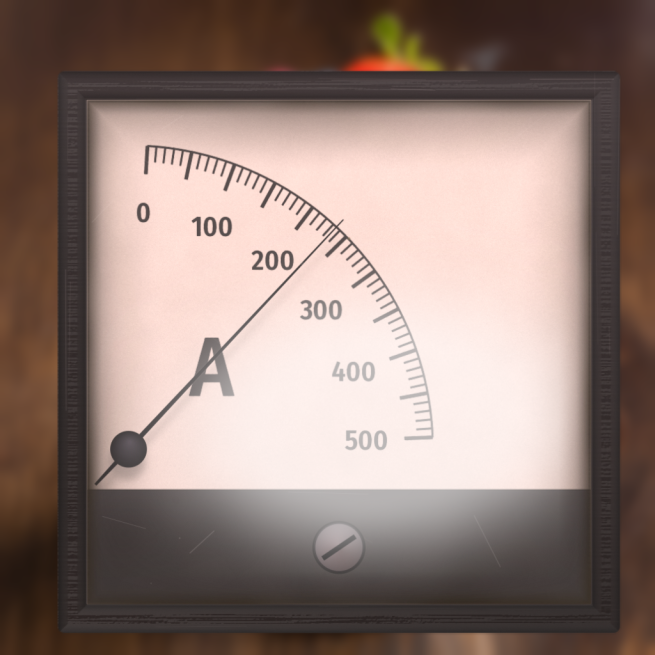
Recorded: 235 A
